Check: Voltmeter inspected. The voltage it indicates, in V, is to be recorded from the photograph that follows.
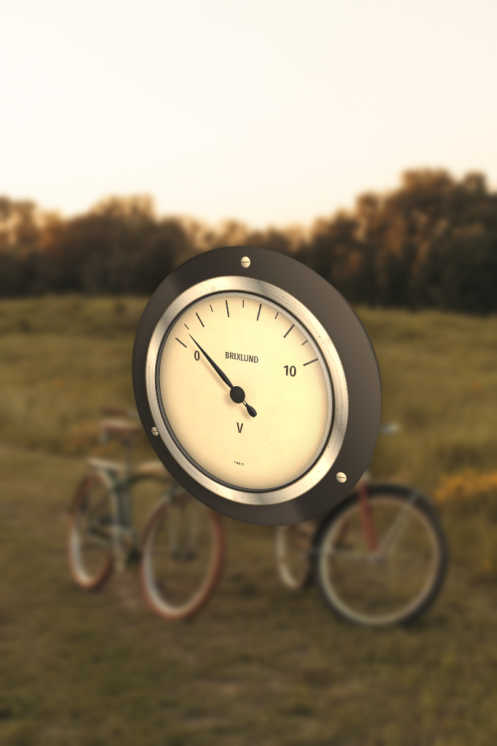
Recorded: 1 V
